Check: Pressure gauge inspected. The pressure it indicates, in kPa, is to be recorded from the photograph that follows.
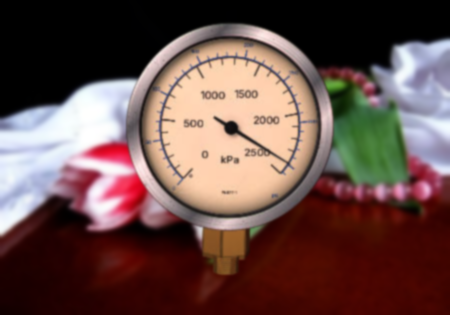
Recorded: 2400 kPa
